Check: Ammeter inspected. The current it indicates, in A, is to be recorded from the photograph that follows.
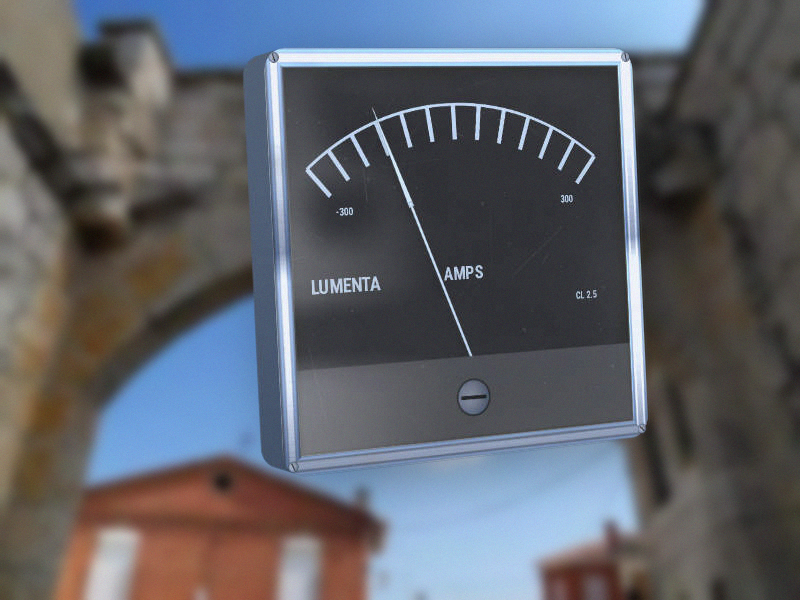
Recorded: -150 A
